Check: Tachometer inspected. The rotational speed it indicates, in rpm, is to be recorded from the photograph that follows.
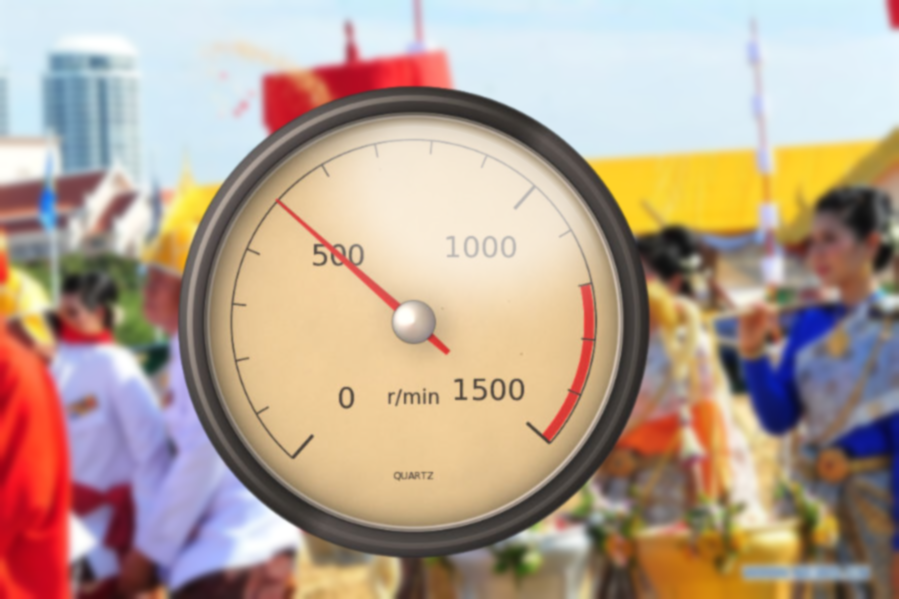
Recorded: 500 rpm
